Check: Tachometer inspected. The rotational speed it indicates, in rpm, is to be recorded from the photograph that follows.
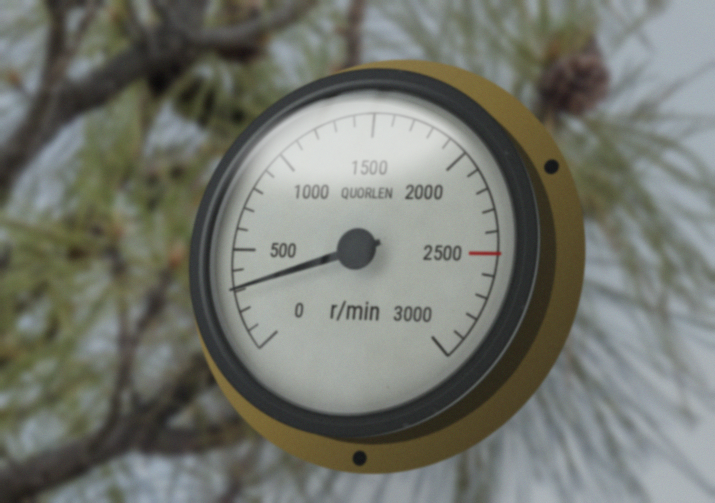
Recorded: 300 rpm
